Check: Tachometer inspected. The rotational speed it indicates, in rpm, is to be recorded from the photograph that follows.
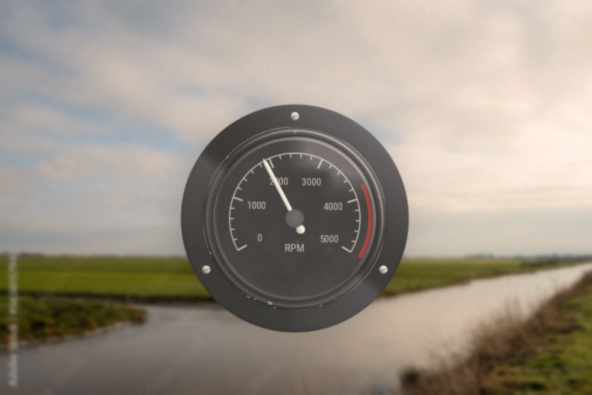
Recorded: 1900 rpm
